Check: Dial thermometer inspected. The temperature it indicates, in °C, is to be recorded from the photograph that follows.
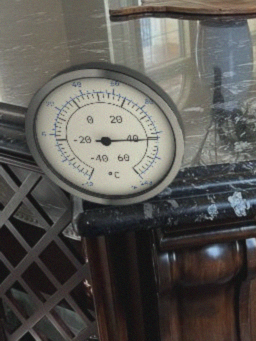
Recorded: 40 °C
